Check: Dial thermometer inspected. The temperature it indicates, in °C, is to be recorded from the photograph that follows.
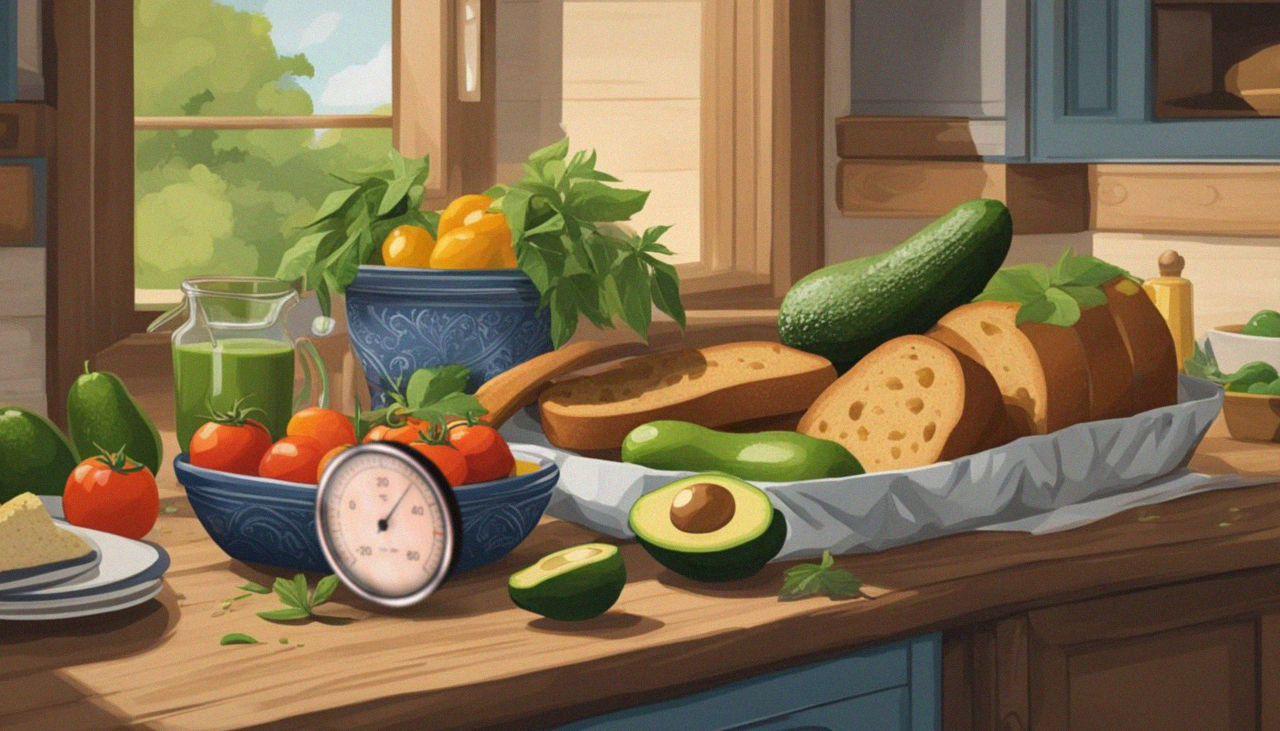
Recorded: 32 °C
